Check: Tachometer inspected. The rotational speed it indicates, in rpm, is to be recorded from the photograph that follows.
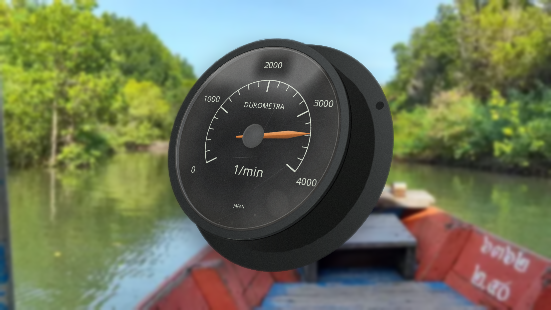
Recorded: 3400 rpm
